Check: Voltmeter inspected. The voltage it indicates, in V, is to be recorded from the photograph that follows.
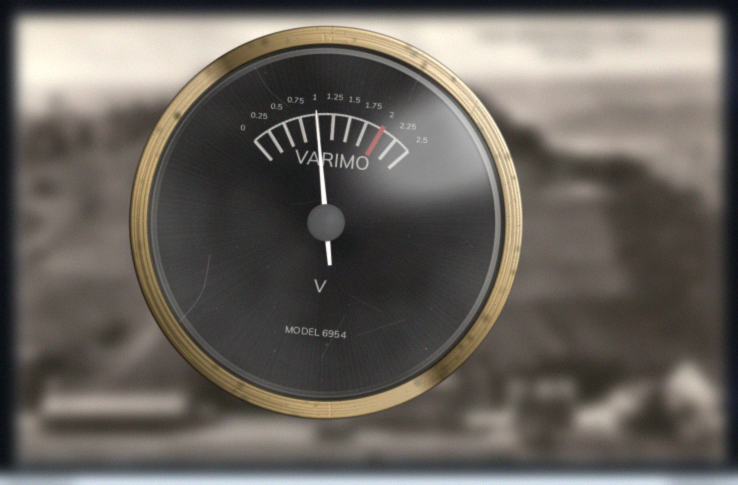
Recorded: 1 V
